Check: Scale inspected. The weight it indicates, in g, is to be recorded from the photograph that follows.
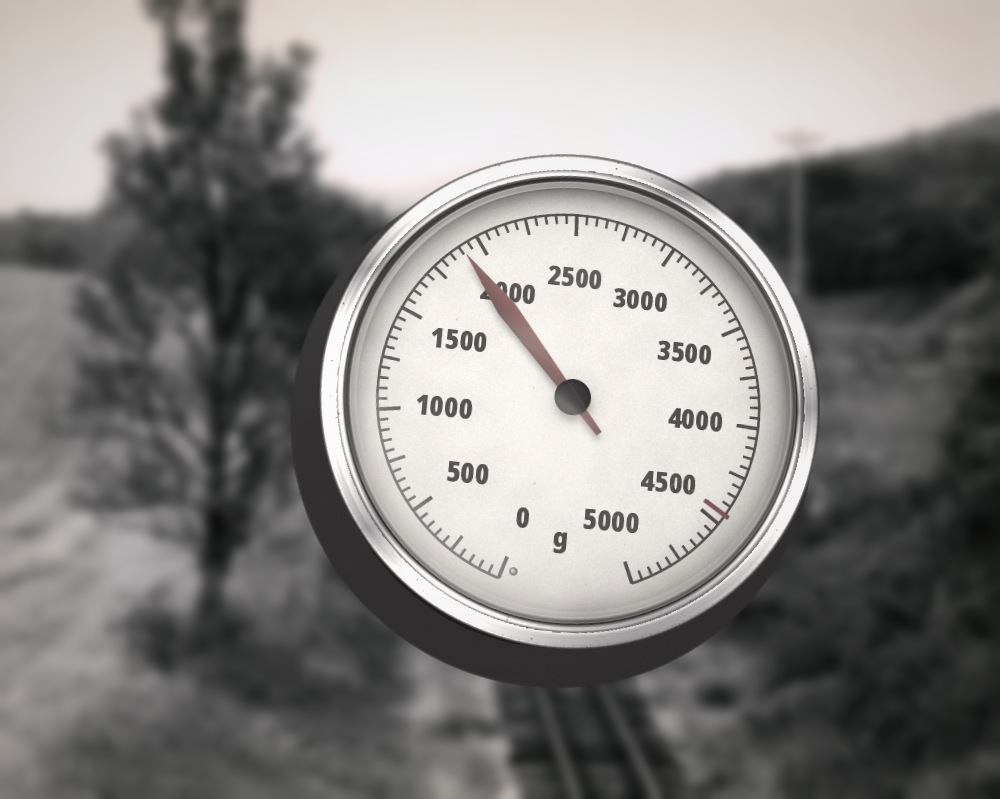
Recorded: 1900 g
